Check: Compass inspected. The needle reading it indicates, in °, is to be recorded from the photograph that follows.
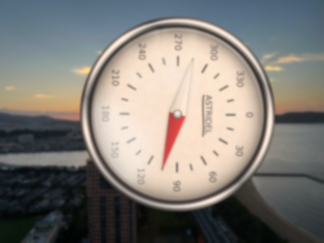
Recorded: 105 °
